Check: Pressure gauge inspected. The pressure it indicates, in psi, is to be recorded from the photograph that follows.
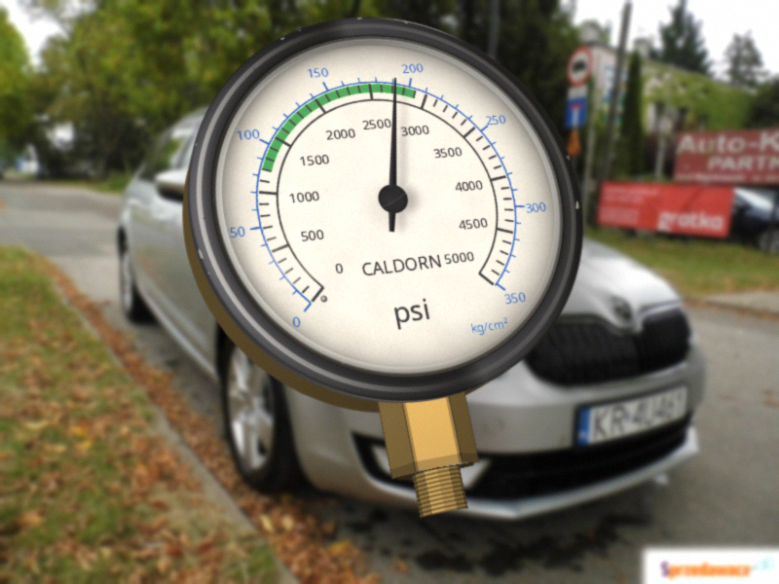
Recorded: 2700 psi
